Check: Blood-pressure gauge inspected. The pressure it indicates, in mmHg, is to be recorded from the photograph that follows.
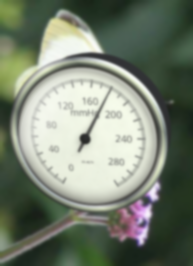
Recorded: 180 mmHg
